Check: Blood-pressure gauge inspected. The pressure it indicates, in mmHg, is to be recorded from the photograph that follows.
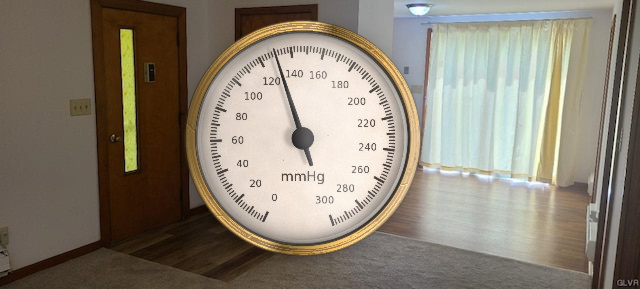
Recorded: 130 mmHg
